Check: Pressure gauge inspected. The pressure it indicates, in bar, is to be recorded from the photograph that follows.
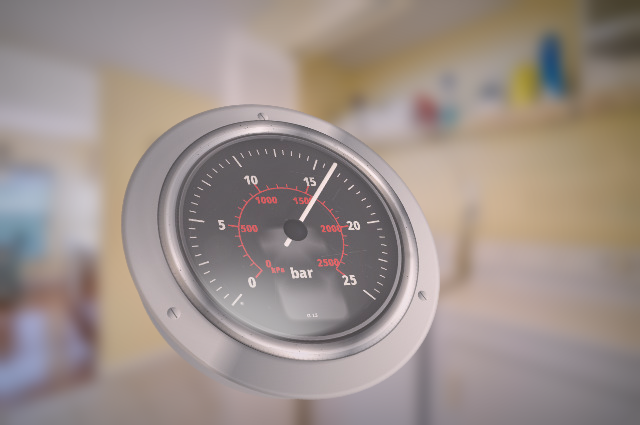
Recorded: 16 bar
